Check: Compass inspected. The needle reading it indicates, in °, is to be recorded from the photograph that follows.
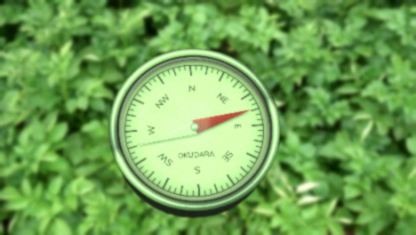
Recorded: 75 °
